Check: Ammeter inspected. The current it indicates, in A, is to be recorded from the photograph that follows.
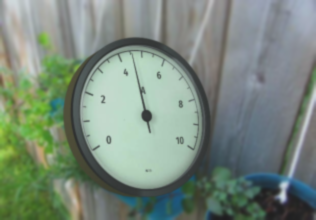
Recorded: 4.5 A
